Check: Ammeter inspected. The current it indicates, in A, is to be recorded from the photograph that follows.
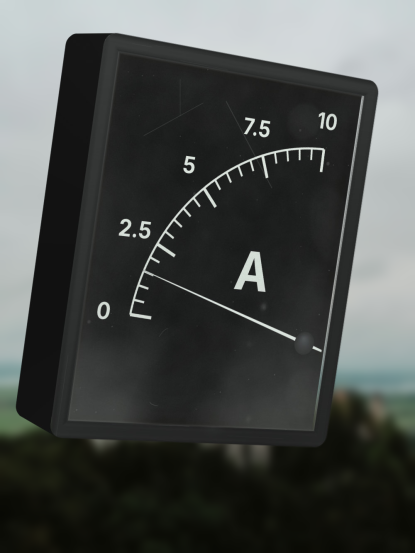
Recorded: 1.5 A
